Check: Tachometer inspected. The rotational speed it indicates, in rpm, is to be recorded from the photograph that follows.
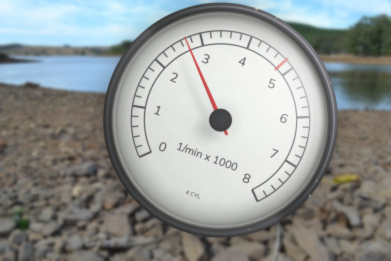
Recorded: 2700 rpm
